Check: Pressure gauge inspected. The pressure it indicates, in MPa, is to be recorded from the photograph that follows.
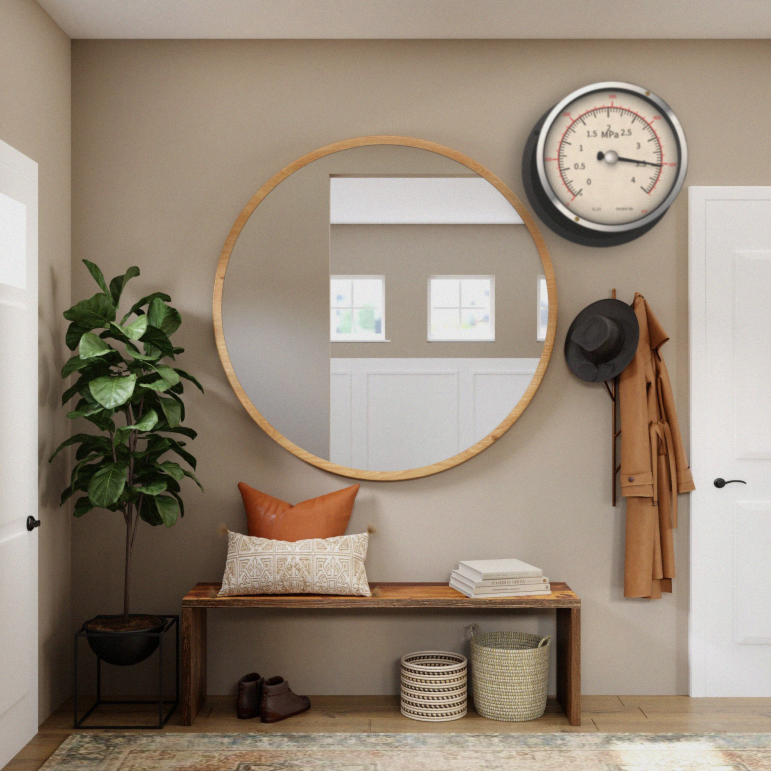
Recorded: 3.5 MPa
